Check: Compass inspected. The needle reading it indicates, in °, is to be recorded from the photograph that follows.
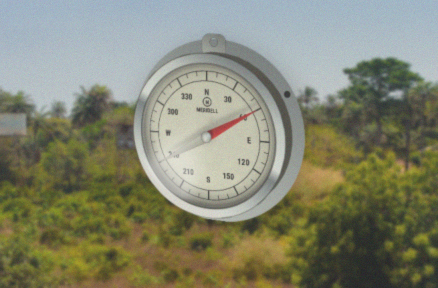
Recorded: 60 °
